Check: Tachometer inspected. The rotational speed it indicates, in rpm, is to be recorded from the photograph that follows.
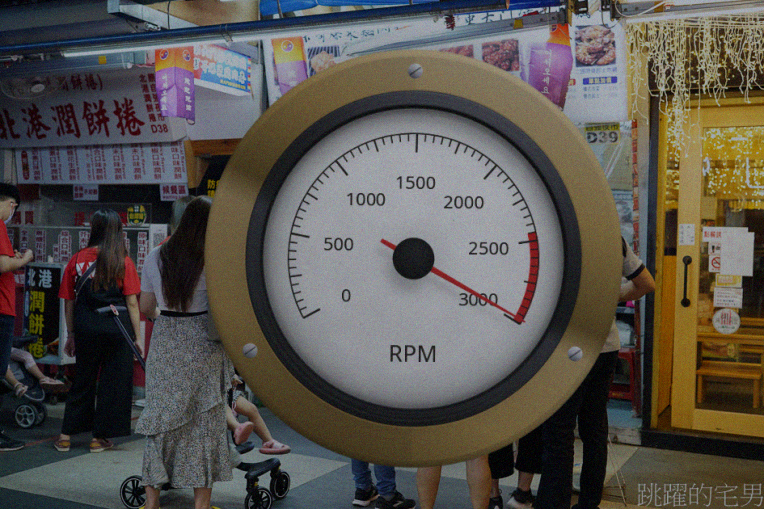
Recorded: 2975 rpm
